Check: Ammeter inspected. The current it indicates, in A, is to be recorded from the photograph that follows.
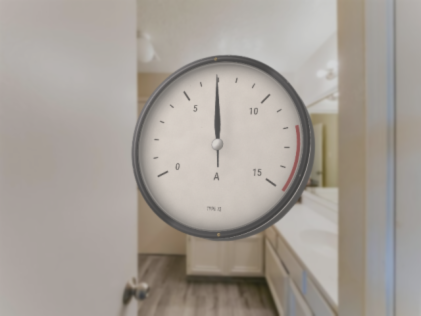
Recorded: 7 A
